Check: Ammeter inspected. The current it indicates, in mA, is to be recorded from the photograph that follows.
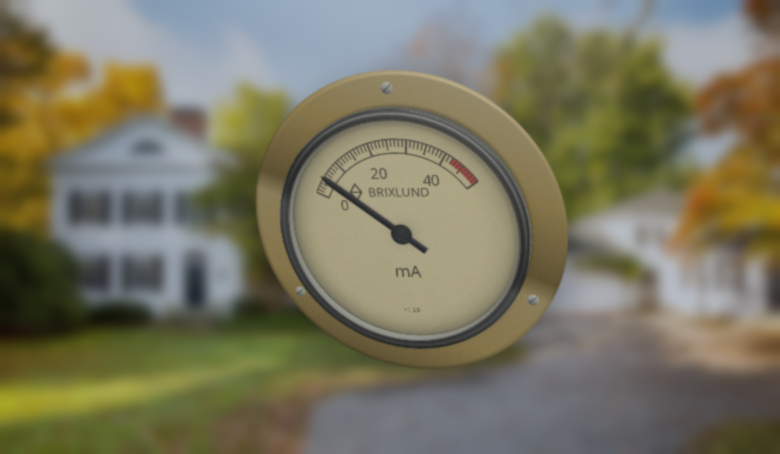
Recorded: 5 mA
